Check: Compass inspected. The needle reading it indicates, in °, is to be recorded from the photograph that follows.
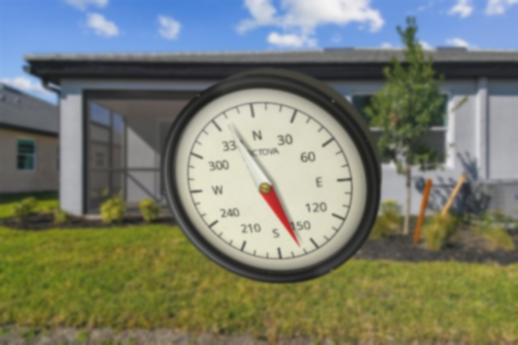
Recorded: 160 °
